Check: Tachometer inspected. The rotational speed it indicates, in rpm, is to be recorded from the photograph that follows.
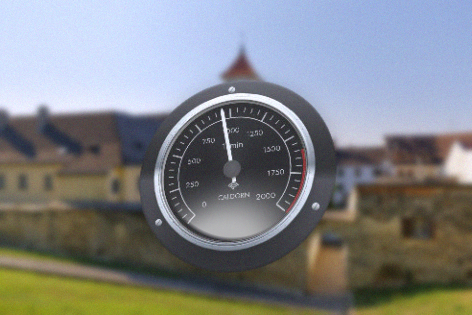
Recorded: 950 rpm
